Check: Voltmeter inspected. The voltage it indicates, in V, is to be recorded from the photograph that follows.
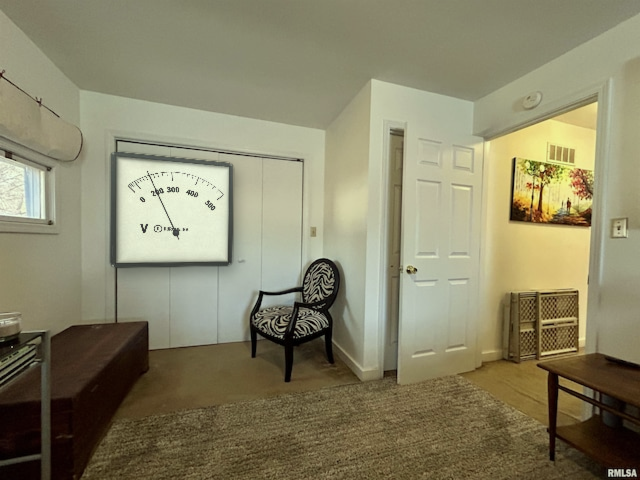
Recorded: 200 V
